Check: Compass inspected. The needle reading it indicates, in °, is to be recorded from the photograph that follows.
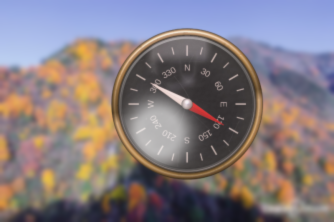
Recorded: 120 °
